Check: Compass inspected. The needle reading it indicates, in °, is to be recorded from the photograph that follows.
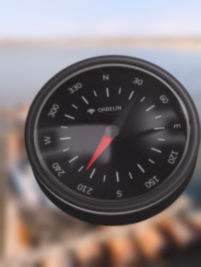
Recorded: 217.5 °
